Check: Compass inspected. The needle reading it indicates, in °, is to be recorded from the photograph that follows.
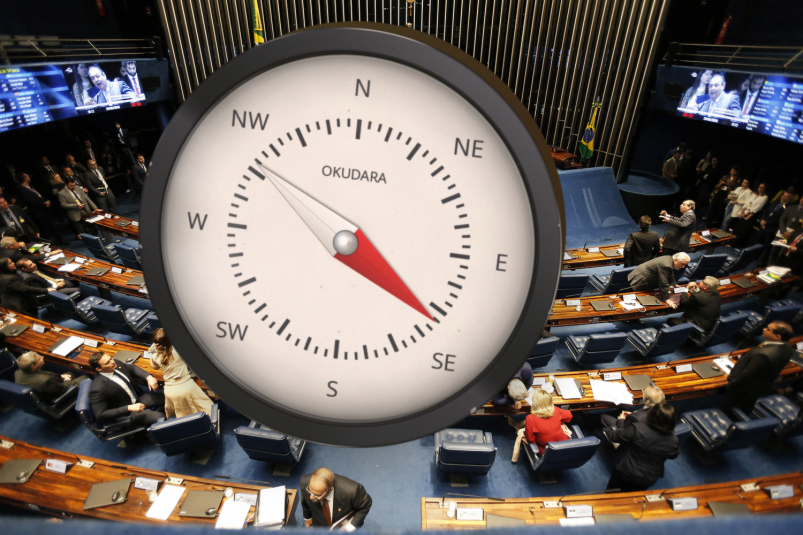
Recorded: 125 °
